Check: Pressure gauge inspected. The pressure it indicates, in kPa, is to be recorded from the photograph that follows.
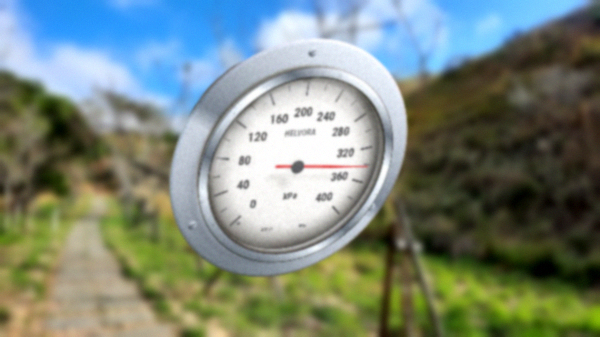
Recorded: 340 kPa
